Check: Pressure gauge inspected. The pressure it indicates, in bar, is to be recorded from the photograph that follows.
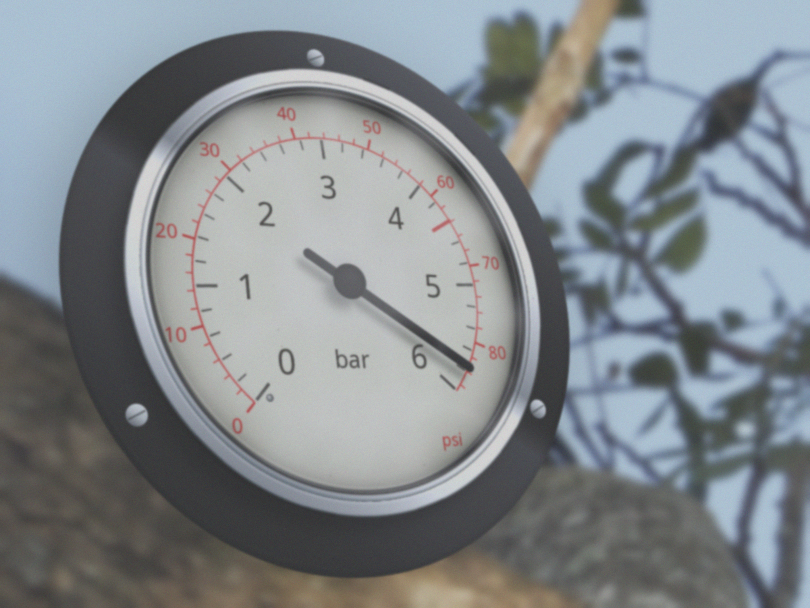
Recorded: 5.8 bar
